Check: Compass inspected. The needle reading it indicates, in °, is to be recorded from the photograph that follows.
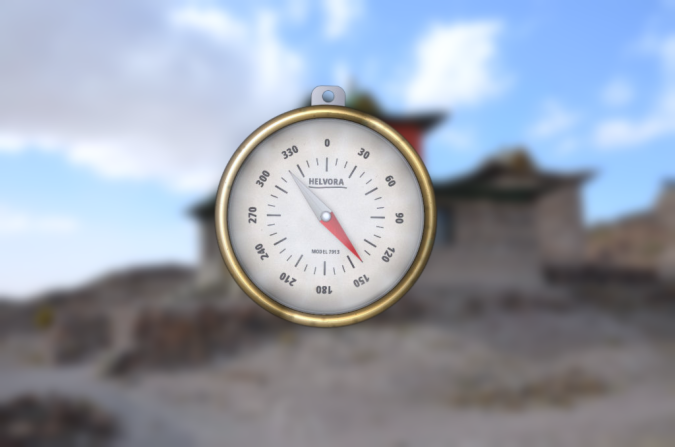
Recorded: 140 °
